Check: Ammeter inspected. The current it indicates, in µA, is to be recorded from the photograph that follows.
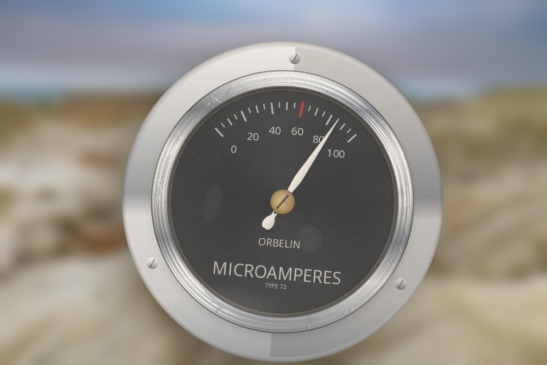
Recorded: 85 µA
